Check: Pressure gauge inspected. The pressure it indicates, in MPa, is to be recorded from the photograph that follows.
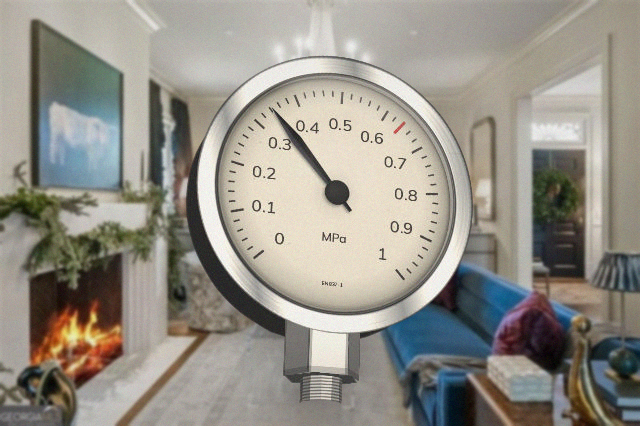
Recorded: 0.34 MPa
